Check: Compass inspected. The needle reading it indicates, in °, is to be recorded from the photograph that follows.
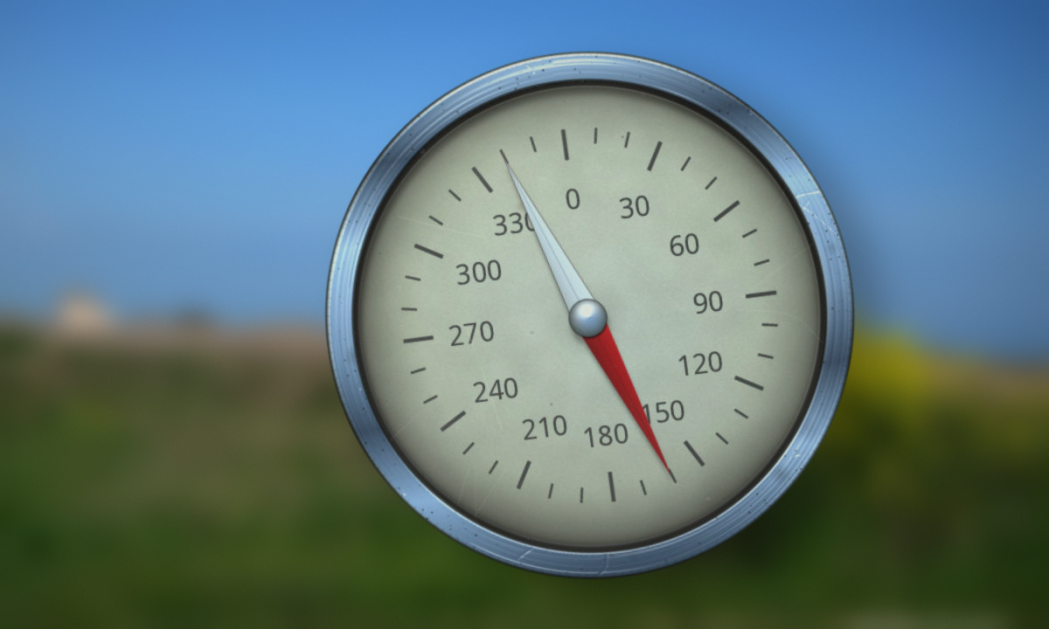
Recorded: 160 °
